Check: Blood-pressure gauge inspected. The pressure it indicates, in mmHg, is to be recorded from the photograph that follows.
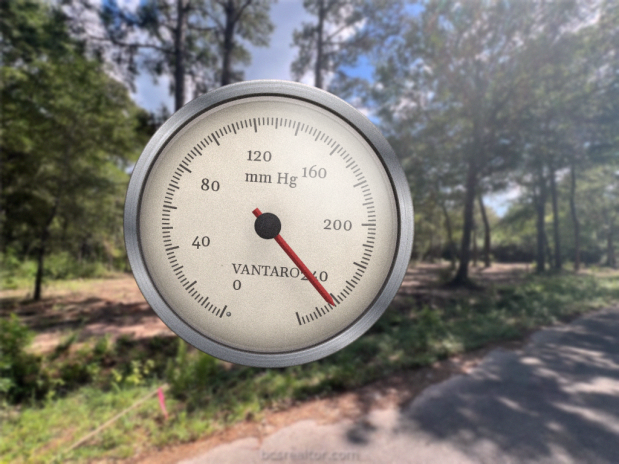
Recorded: 242 mmHg
